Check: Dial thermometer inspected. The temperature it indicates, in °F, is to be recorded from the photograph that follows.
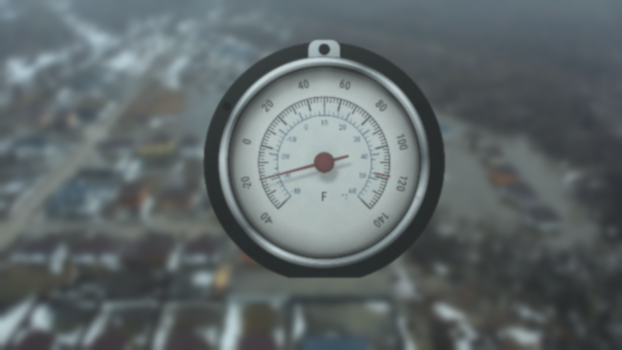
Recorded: -20 °F
